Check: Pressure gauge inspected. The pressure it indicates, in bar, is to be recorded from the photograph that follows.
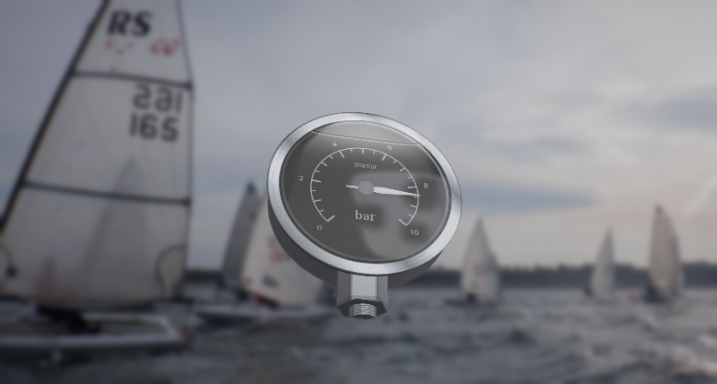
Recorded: 8.5 bar
